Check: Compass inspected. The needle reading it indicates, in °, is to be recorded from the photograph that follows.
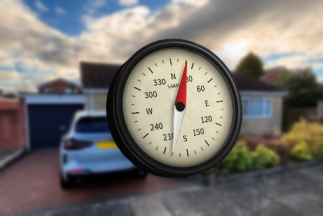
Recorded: 20 °
